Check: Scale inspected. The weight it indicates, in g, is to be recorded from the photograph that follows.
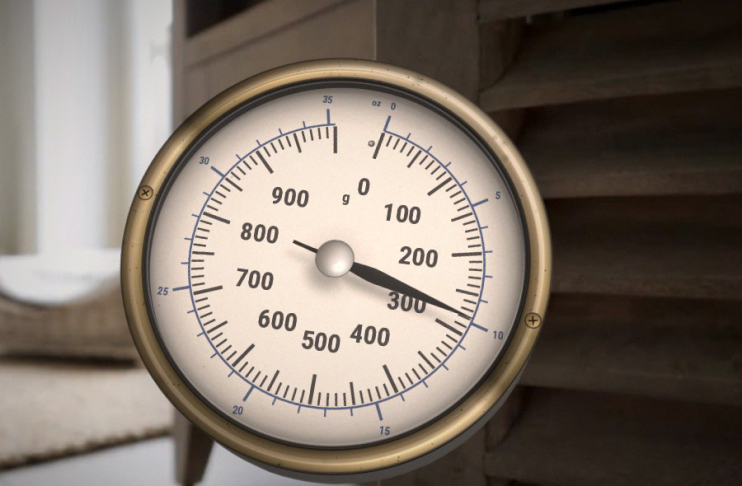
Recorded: 280 g
